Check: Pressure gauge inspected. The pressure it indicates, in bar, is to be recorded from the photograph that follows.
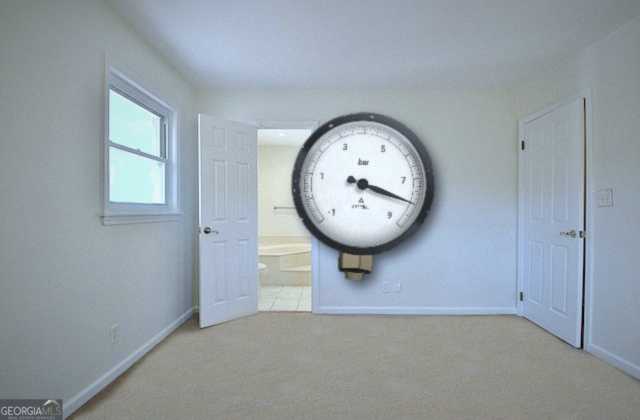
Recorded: 8 bar
